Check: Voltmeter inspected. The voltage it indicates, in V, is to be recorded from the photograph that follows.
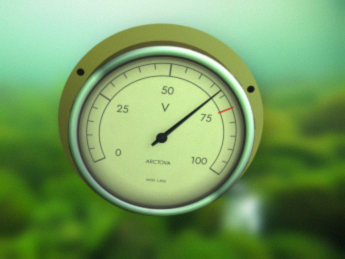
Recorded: 67.5 V
